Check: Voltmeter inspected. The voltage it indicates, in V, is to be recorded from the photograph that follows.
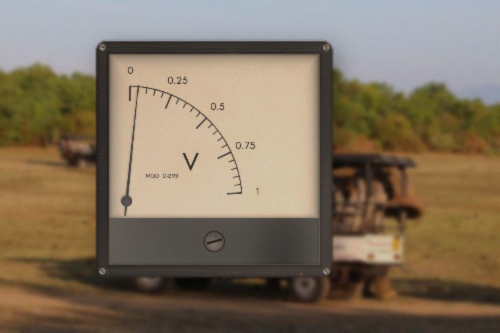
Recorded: 0.05 V
